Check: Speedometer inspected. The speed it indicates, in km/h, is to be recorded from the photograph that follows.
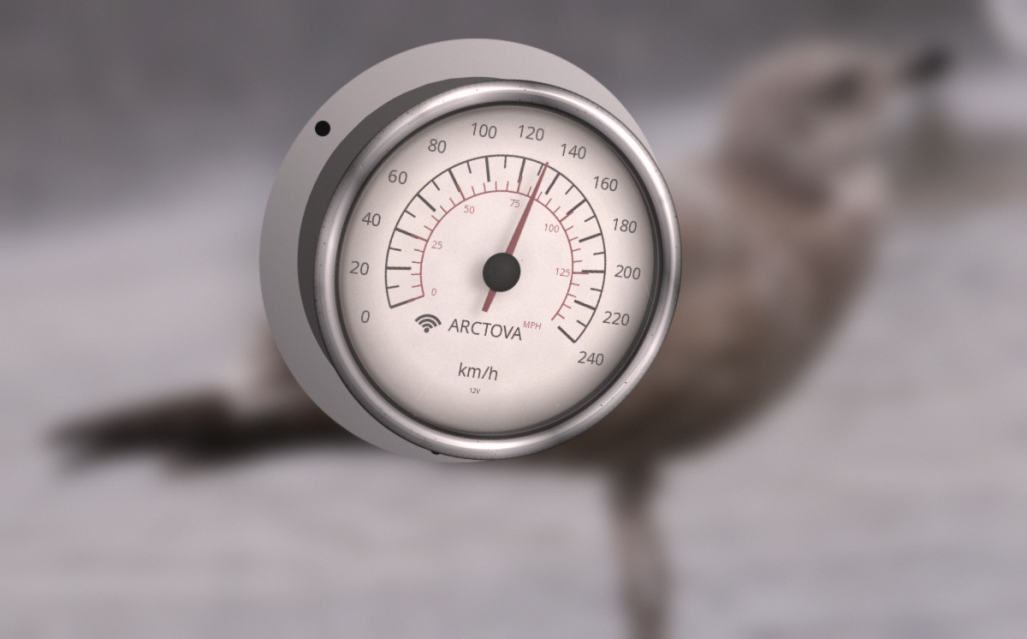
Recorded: 130 km/h
